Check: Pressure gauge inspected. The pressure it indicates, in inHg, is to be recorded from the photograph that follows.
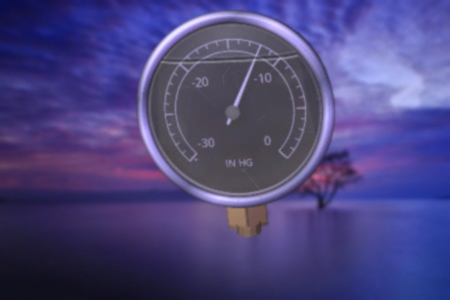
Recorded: -12 inHg
